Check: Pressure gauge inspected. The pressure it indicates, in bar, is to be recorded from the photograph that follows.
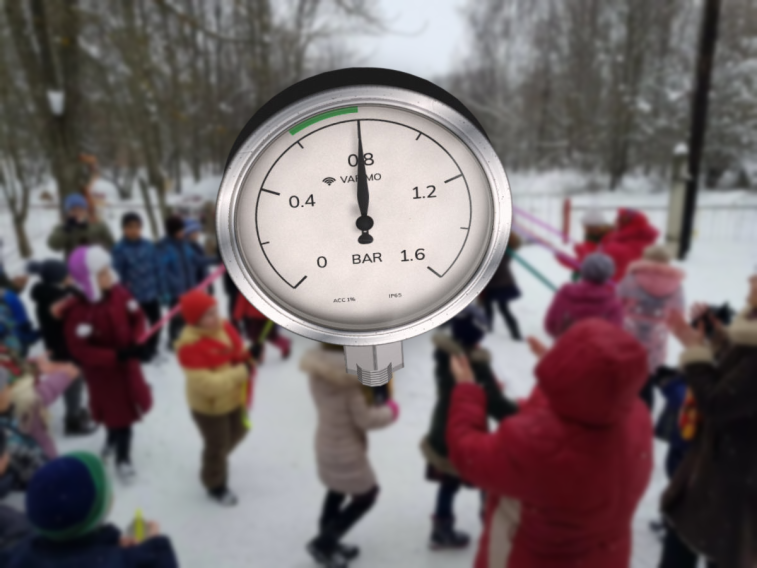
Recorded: 0.8 bar
